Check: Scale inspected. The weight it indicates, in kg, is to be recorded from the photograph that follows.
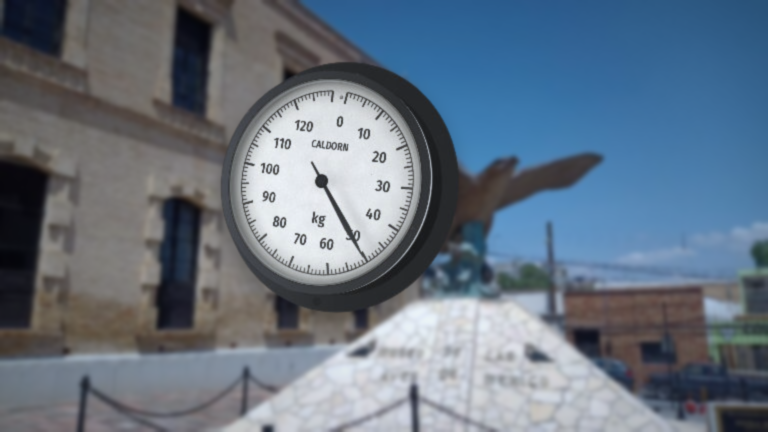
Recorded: 50 kg
